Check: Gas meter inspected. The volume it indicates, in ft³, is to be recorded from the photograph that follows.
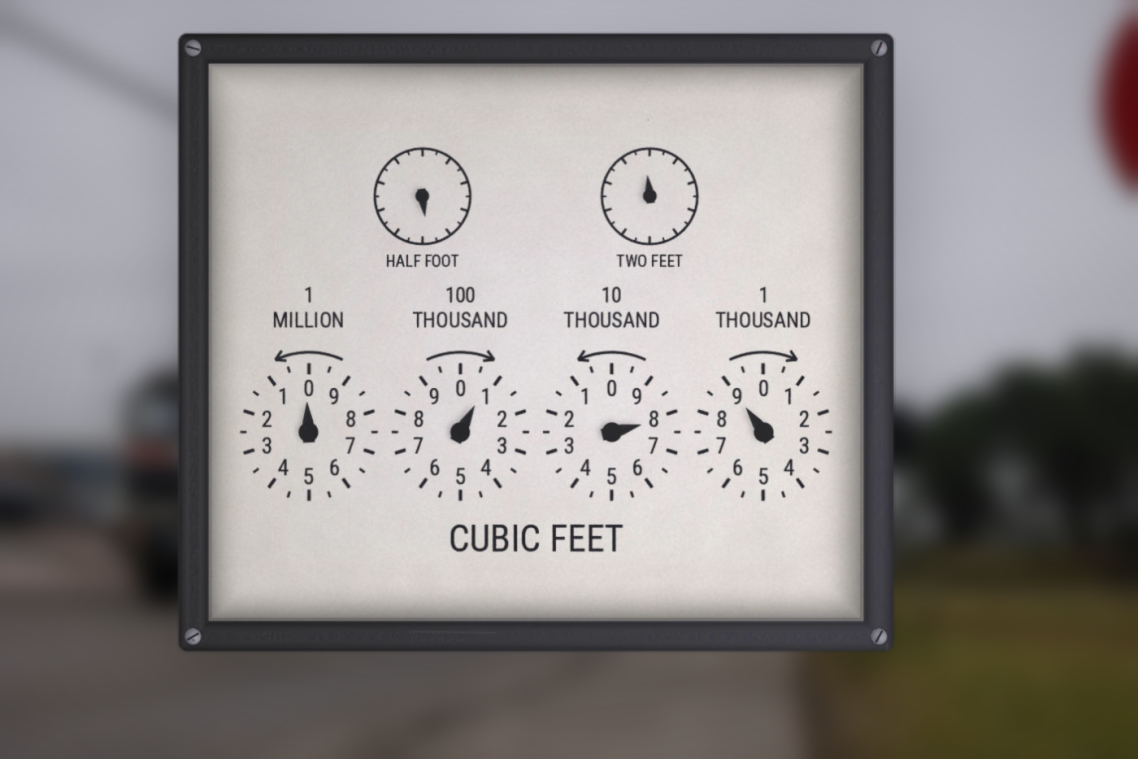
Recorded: 7900 ft³
